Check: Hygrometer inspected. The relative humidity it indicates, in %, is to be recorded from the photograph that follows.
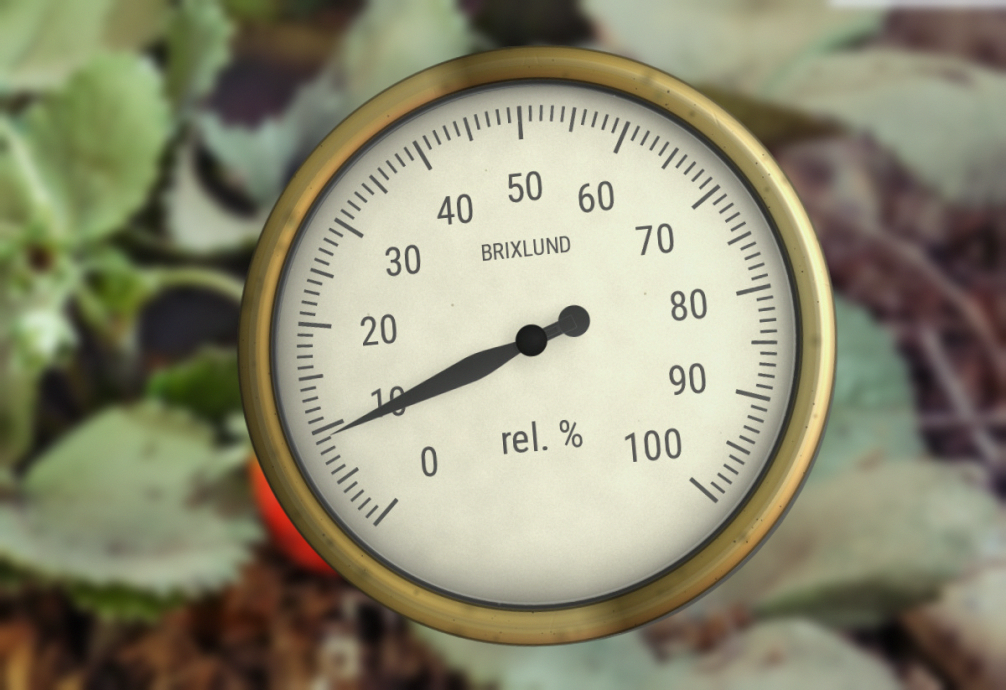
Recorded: 9 %
